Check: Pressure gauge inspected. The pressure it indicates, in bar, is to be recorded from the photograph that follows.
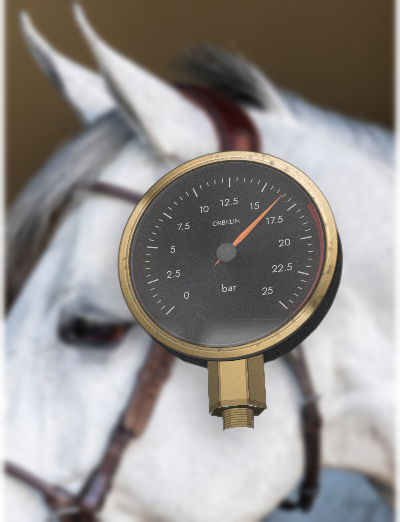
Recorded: 16.5 bar
